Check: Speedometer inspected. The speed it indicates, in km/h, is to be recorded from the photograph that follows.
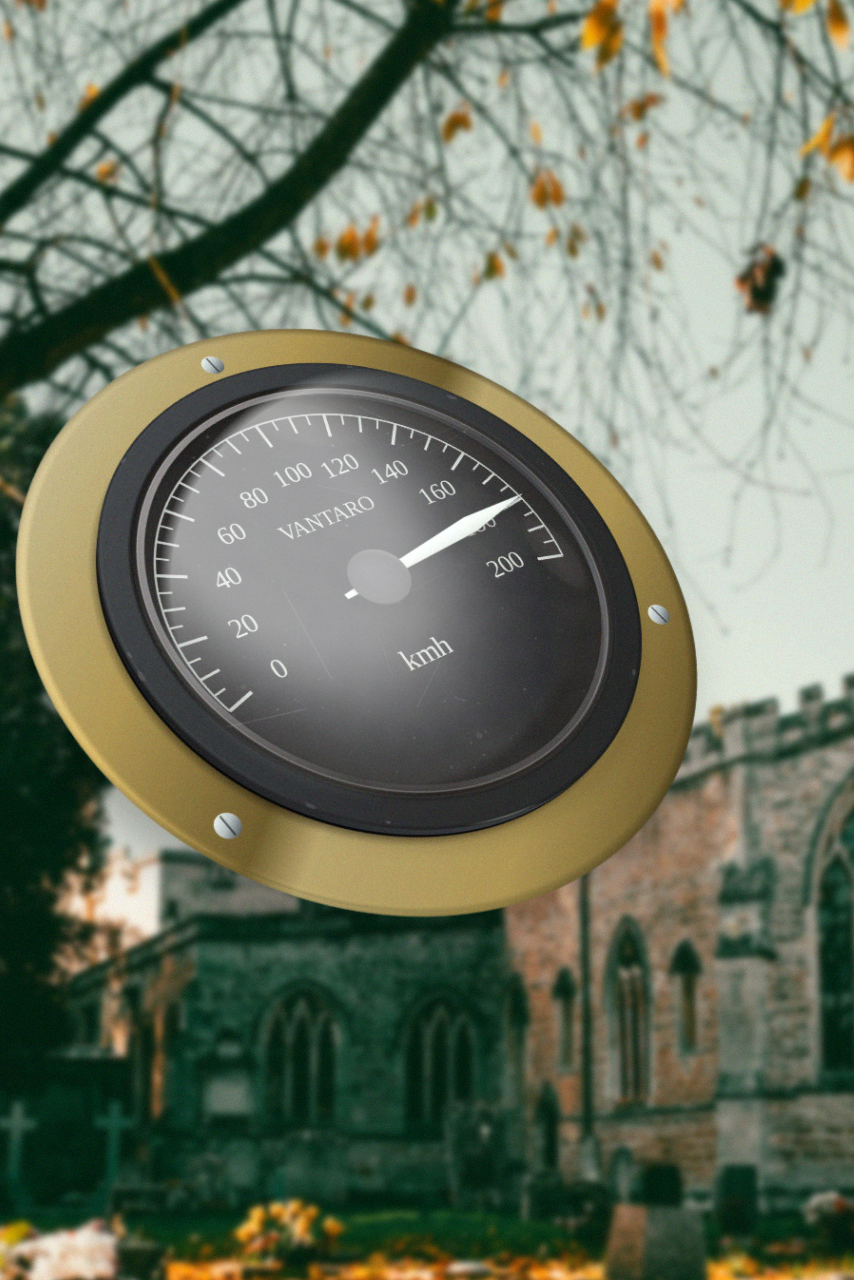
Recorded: 180 km/h
